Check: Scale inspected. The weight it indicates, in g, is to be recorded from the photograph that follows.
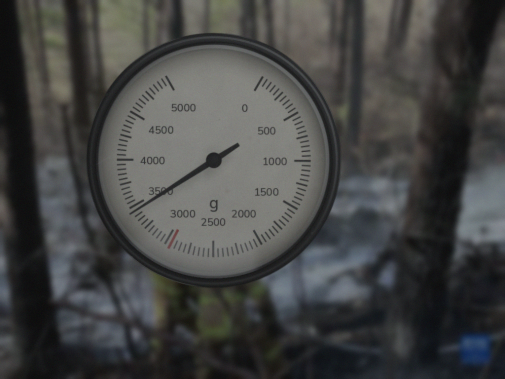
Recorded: 3450 g
